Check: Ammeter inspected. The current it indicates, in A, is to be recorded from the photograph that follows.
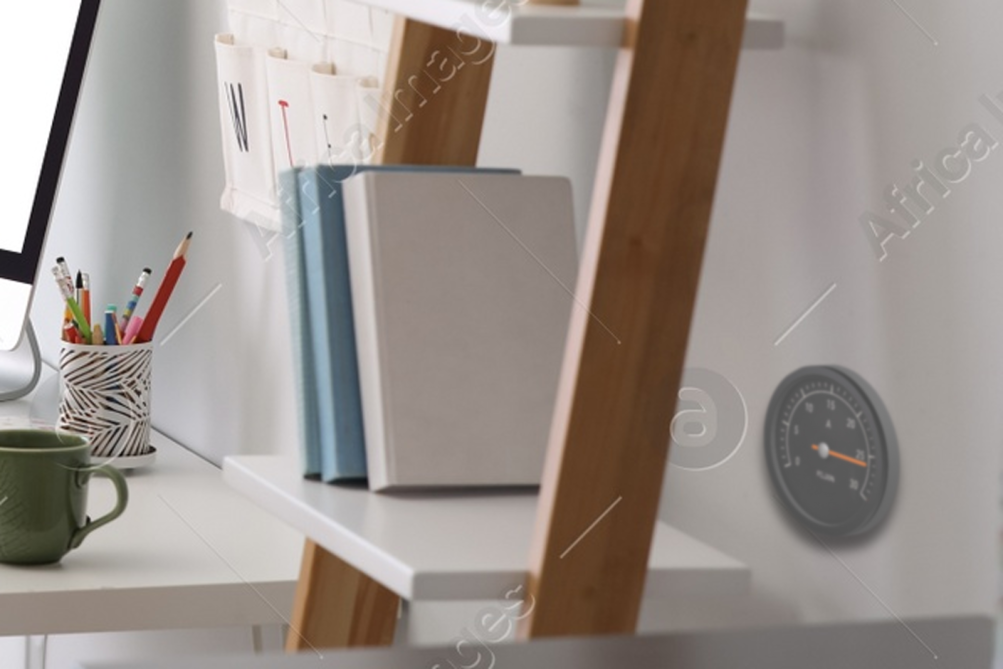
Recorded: 26 A
